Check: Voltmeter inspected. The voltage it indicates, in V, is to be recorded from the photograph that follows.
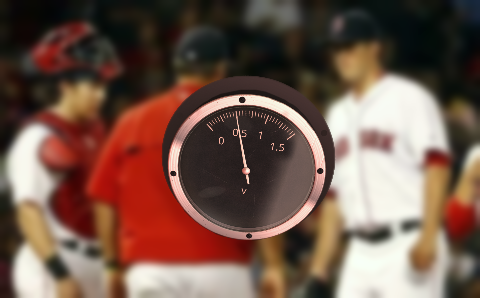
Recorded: 0.5 V
